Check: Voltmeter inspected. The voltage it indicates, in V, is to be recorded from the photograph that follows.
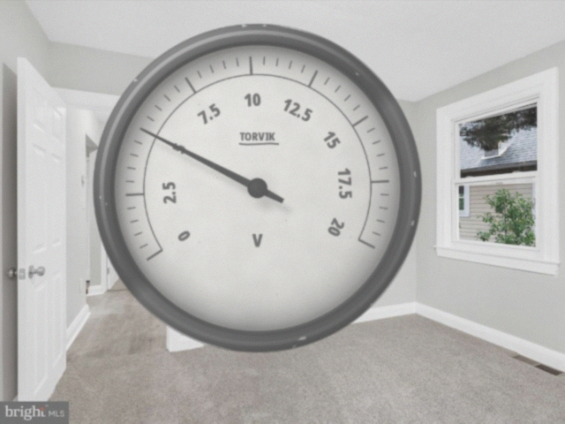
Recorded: 5 V
